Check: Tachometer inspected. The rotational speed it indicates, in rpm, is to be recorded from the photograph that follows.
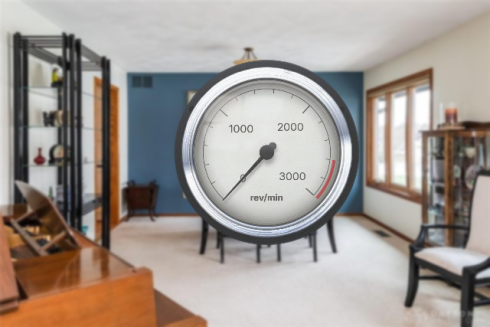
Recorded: 0 rpm
